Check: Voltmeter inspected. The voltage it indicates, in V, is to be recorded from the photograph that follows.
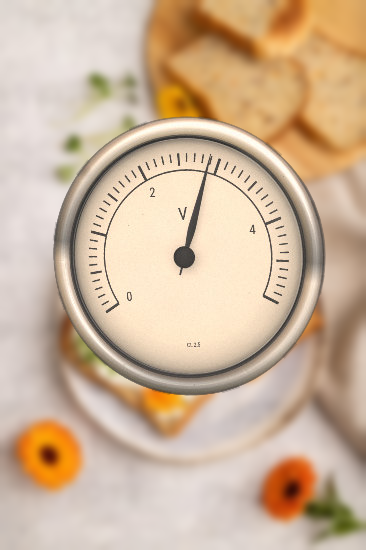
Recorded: 2.9 V
